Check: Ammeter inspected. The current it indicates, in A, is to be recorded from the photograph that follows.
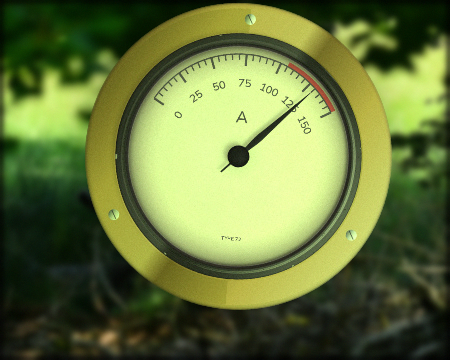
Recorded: 130 A
